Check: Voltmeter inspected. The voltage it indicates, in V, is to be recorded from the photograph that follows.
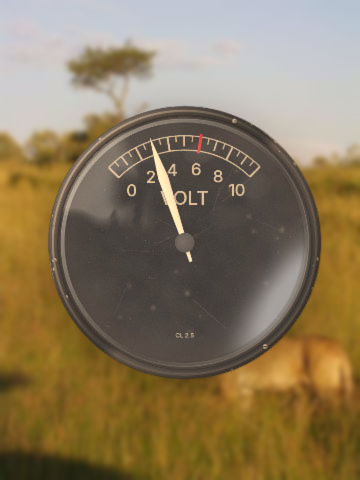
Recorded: 3 V
